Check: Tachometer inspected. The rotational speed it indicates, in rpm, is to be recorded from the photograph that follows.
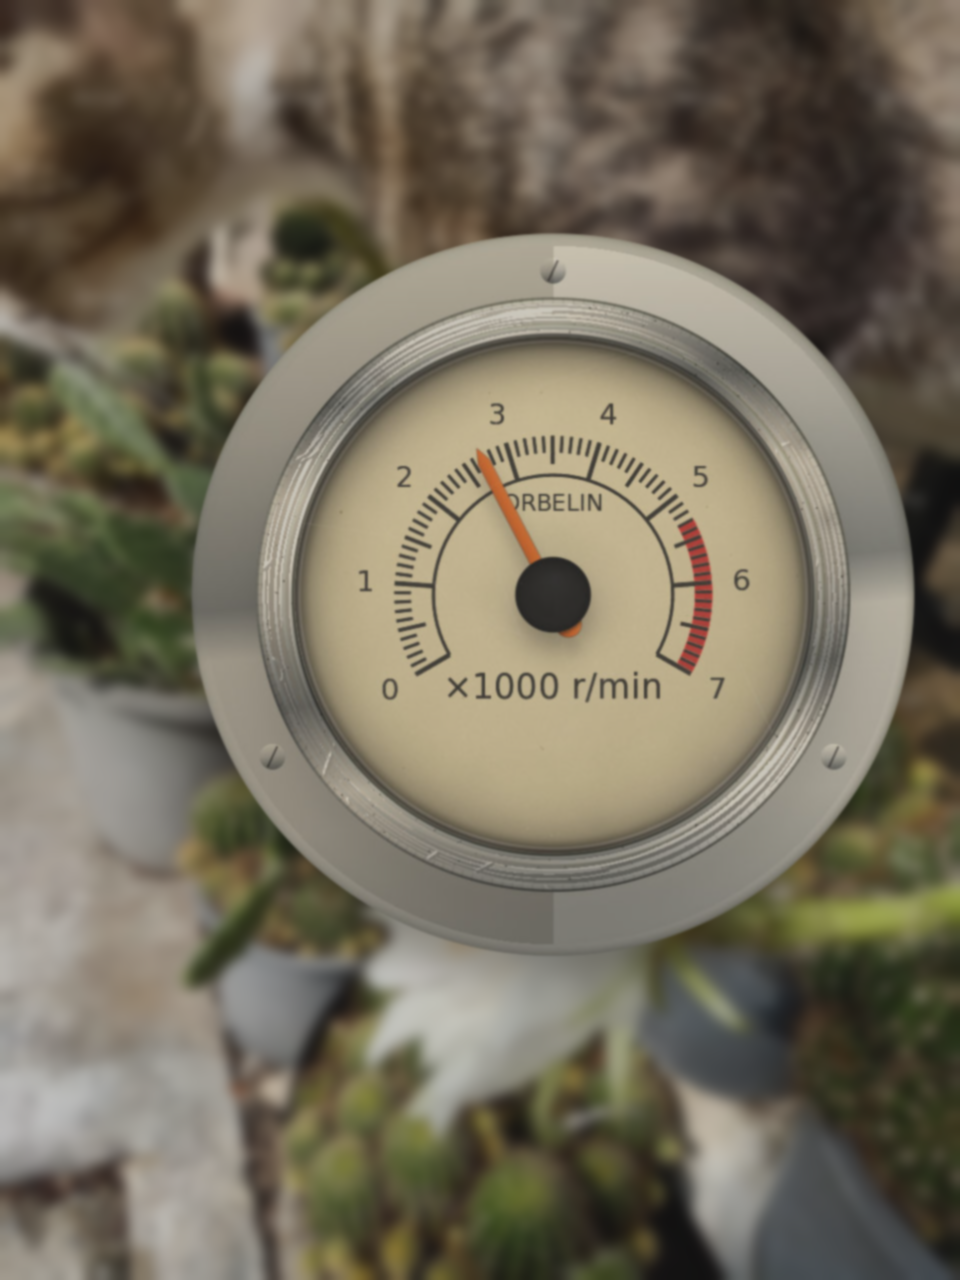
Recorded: 2700 rpm
